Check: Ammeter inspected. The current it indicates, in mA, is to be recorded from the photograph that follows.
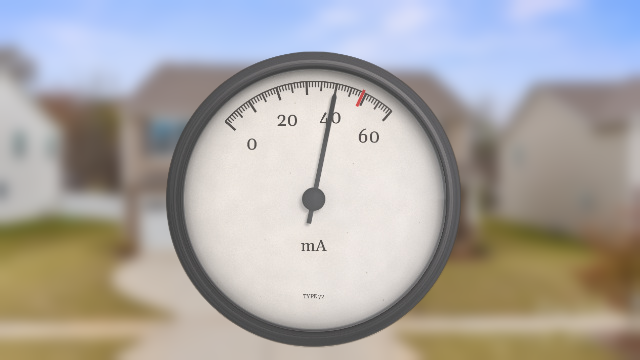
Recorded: 40 mA
